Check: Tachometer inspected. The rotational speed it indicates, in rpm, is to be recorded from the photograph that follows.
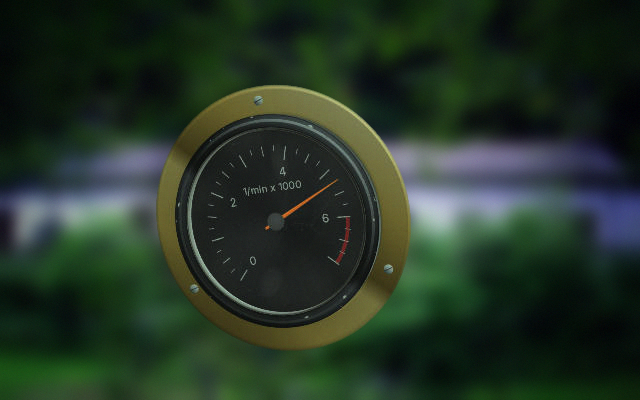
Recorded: 5250 rpm
